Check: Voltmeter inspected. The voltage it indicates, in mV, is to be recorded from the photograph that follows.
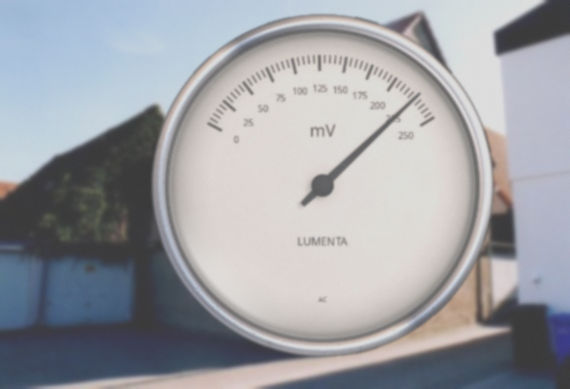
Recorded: 225 mV
